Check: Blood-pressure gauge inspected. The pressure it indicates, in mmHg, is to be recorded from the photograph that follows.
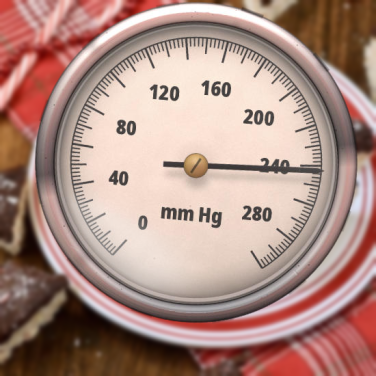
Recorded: 242 mmHg
